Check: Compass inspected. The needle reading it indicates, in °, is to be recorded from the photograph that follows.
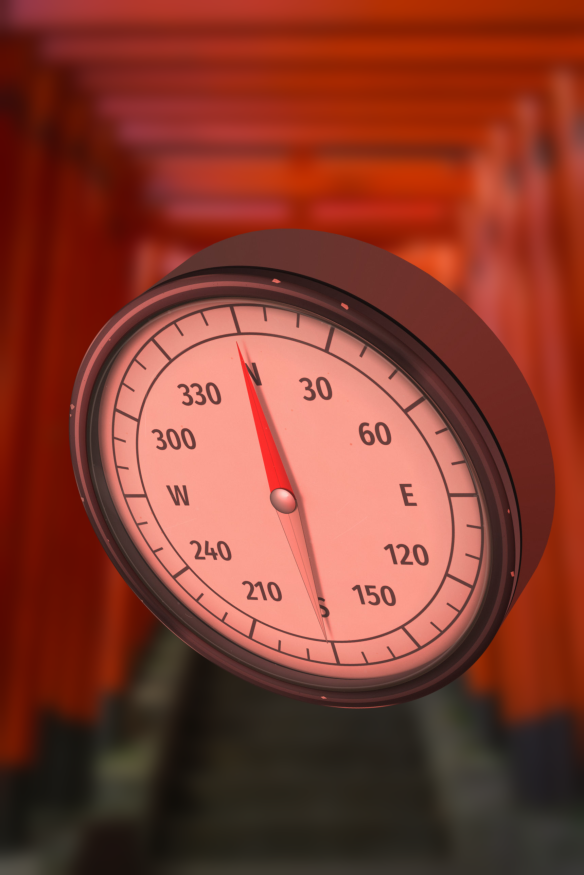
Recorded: 0 °
